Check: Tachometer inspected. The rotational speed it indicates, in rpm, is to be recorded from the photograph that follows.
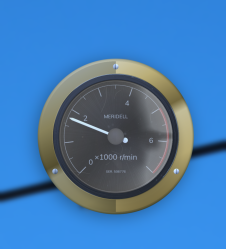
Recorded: 1750 rpm
